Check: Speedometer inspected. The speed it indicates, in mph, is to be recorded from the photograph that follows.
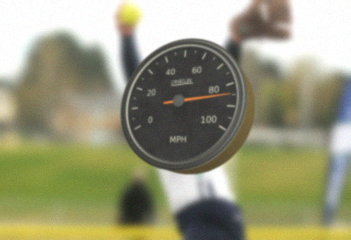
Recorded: 85 mph
